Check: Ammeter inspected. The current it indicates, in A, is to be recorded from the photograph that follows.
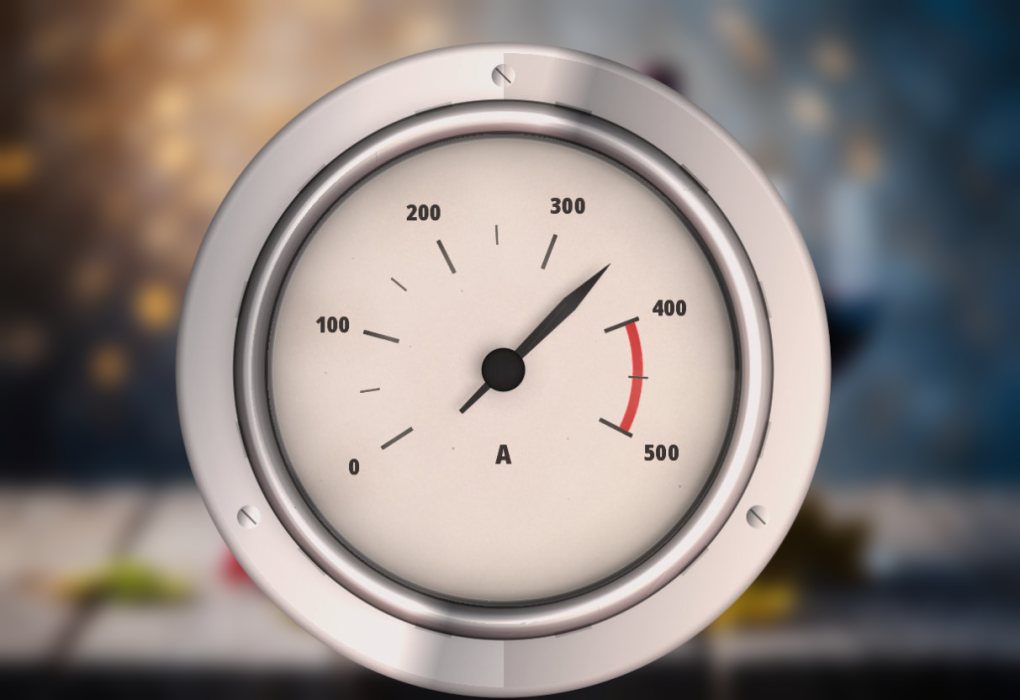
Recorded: 350 A
